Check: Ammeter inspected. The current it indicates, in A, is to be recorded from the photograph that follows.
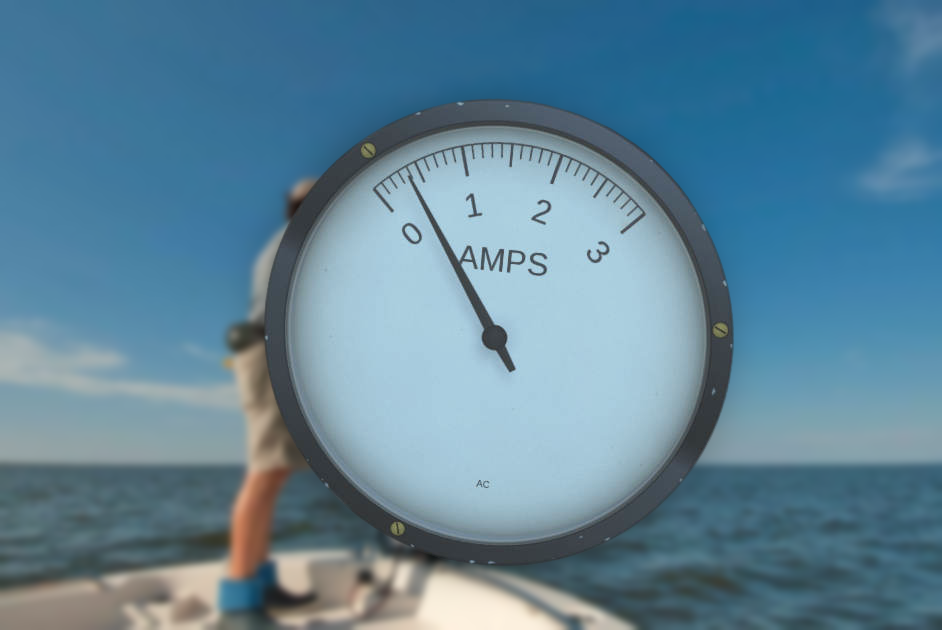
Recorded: 0.4 A
